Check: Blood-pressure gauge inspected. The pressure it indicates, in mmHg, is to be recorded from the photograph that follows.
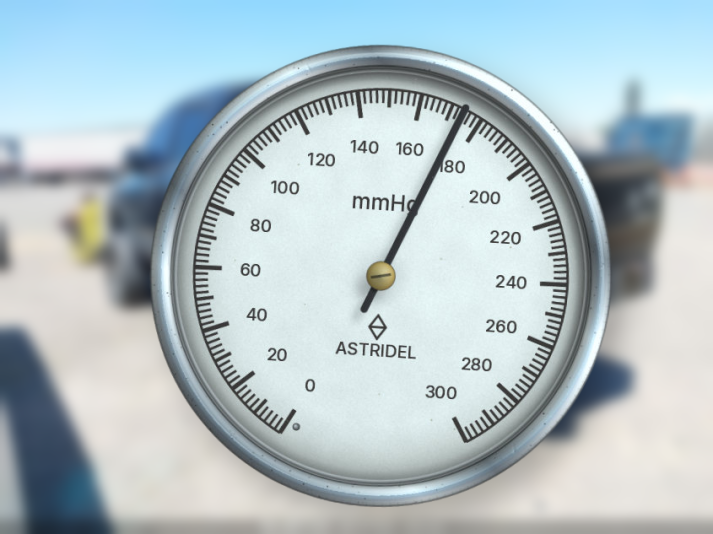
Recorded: 174 mmHg
